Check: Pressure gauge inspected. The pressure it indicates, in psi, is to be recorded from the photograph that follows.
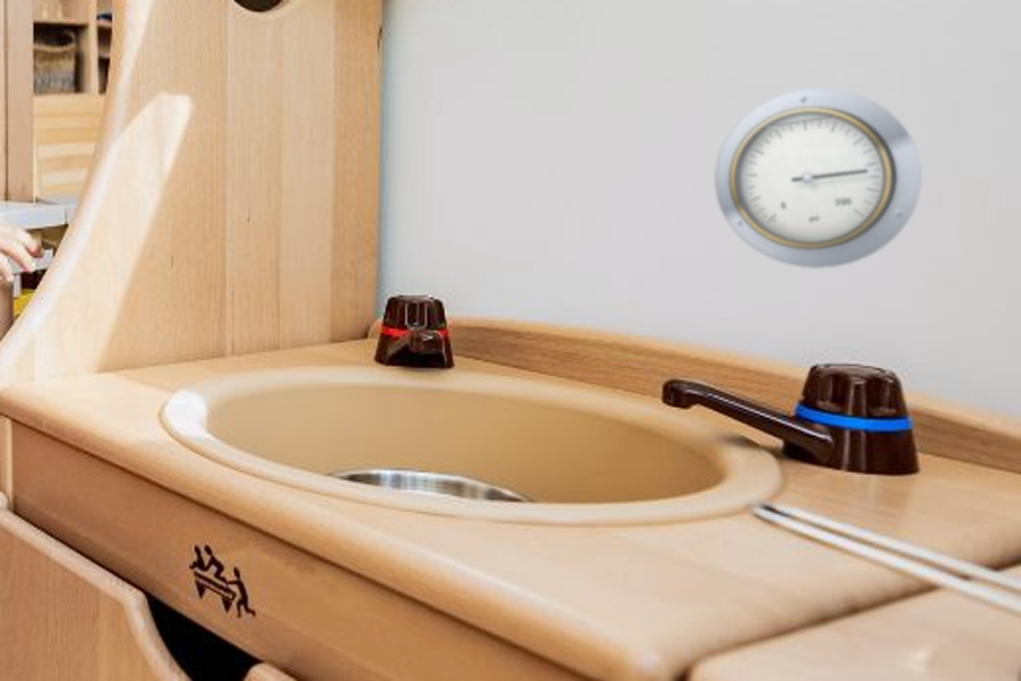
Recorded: 165 psi
